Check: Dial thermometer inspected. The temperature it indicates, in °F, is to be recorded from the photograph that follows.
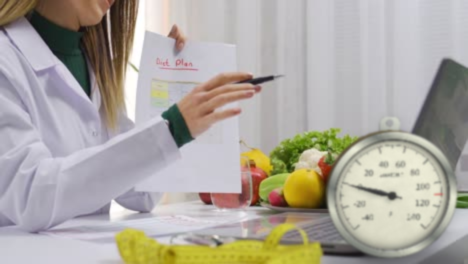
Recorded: 0 °F
